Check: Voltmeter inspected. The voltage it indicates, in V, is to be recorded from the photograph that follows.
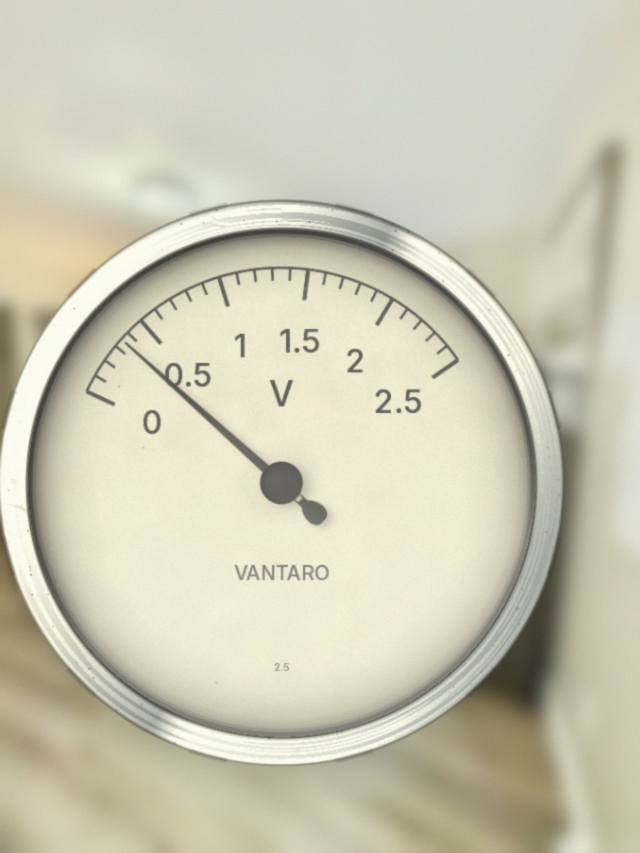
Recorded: 0.35 V
